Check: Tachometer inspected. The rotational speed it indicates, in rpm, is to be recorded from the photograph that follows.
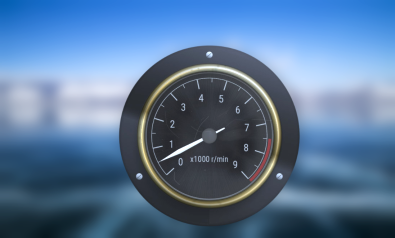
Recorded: 500 rpm
